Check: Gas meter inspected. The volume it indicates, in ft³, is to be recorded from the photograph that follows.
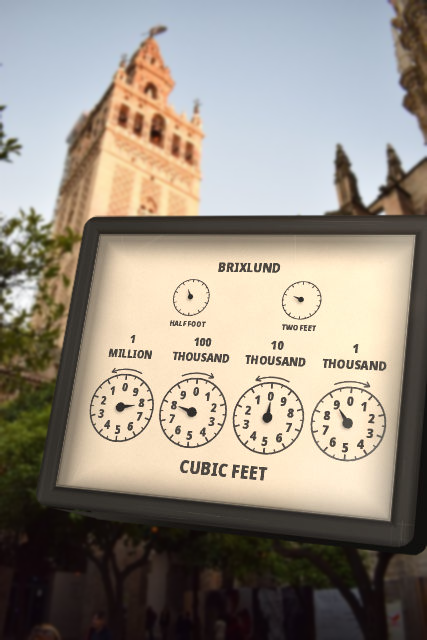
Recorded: 779900 ft³
